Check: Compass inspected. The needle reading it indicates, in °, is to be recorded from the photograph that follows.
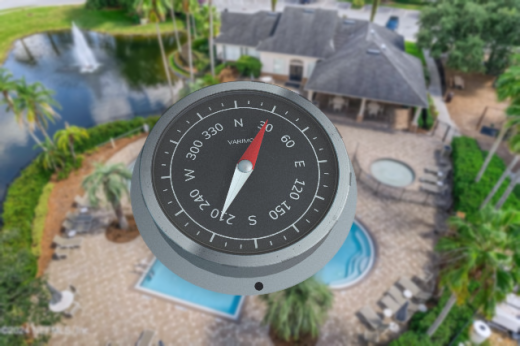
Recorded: 30 °
